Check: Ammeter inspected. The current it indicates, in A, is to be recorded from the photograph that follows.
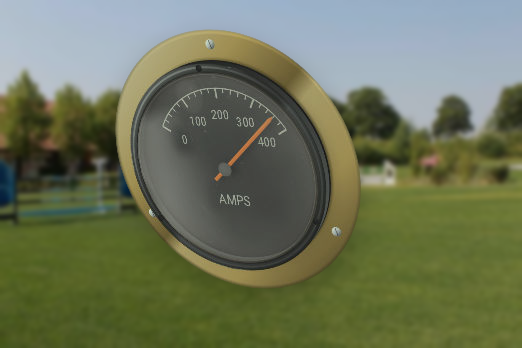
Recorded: 360 A
